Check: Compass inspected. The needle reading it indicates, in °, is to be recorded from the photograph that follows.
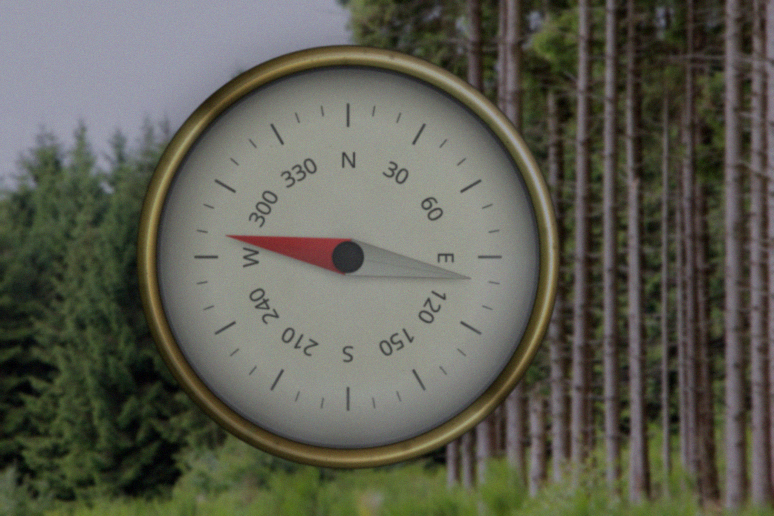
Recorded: 280 °
